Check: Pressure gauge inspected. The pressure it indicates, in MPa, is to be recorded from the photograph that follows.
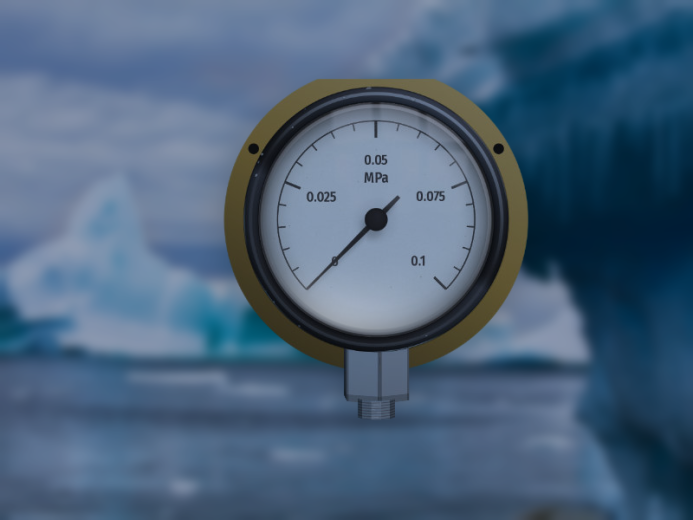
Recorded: 0 MPa
